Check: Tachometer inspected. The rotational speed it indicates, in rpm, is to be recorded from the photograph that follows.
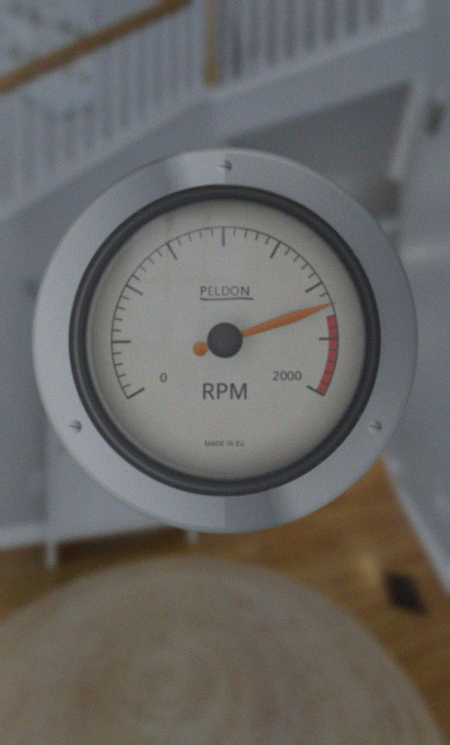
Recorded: 1600 rpm
